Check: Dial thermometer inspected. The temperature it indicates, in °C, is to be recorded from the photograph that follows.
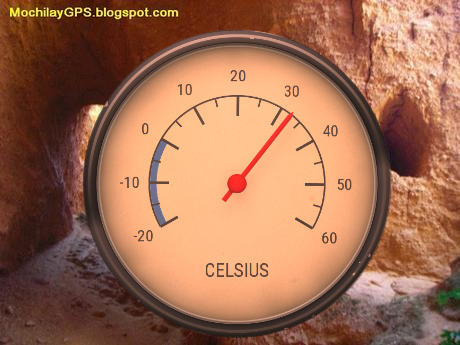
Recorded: 32.5 °C
